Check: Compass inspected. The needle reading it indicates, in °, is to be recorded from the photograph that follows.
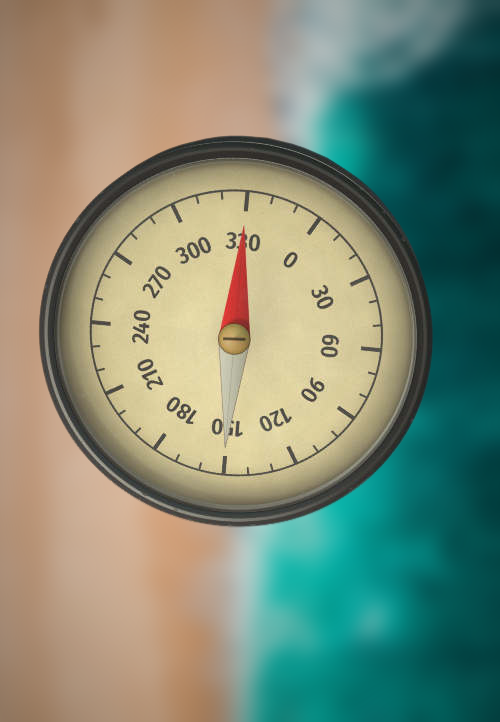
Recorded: 330 °
